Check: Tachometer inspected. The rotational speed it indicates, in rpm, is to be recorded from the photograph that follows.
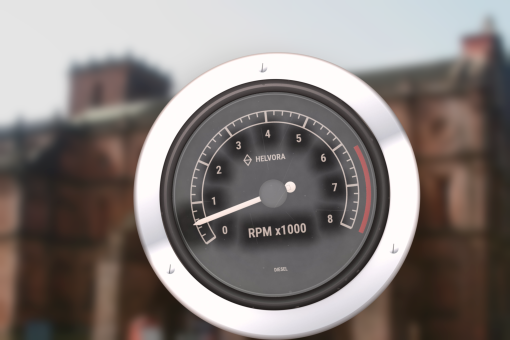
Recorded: 500 rpm
